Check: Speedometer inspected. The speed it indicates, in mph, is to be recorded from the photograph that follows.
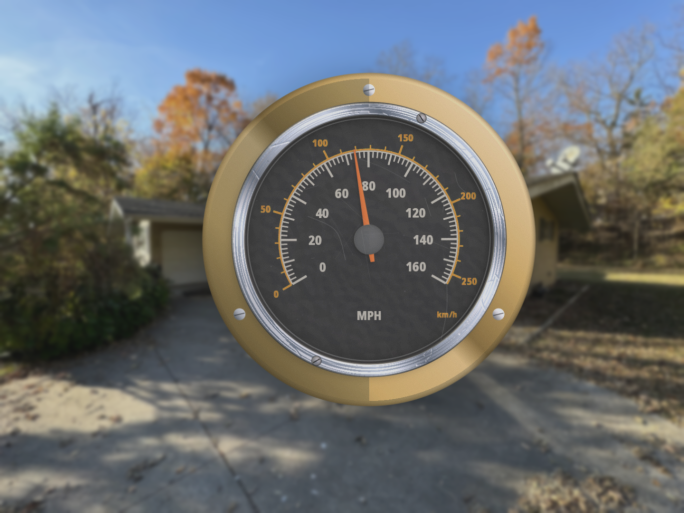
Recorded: 74 mph
